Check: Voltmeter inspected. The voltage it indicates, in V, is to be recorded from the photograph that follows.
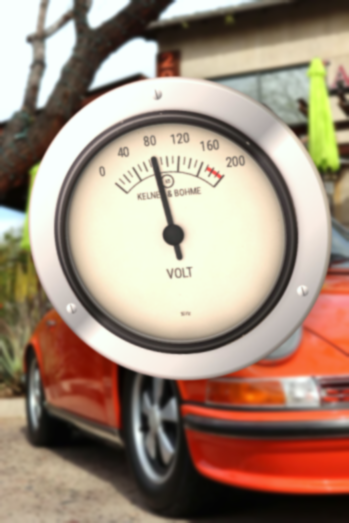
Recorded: 80 V
